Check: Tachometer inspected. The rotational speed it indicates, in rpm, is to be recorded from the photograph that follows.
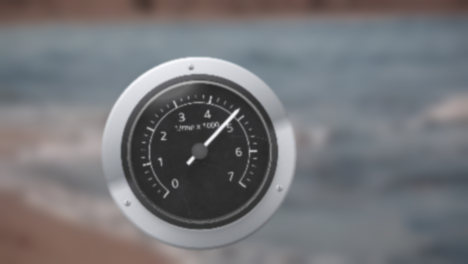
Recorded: 4800 rpm
